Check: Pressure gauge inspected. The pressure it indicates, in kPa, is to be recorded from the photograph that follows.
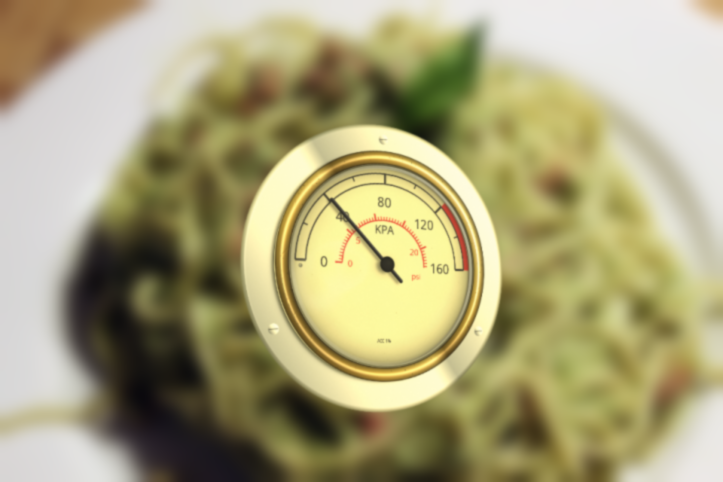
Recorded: 40 kPa
